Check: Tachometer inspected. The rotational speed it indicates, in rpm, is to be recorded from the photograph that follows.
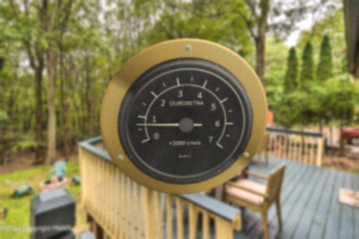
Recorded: 750 rpm
